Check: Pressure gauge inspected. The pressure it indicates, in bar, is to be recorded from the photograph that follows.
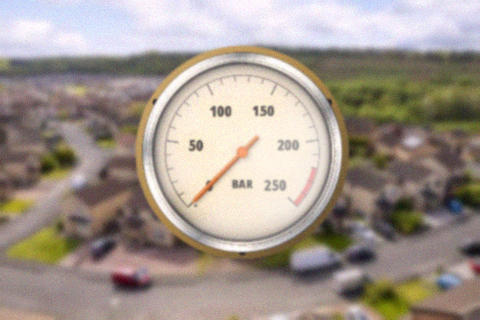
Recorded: 0 bar
